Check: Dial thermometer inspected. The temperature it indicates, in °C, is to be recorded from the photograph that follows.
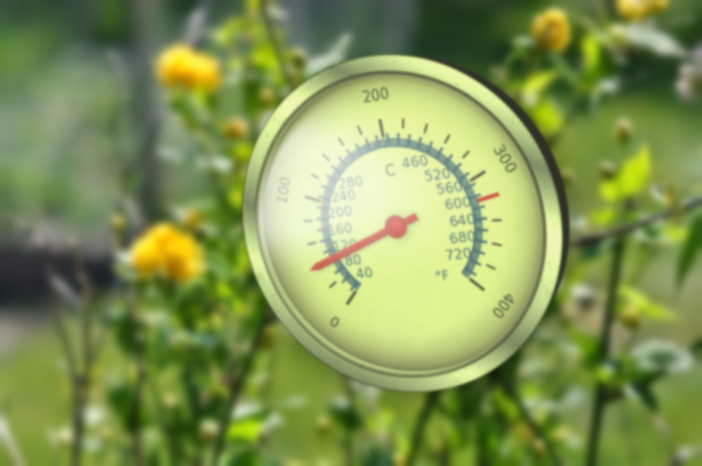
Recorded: 40 °C
